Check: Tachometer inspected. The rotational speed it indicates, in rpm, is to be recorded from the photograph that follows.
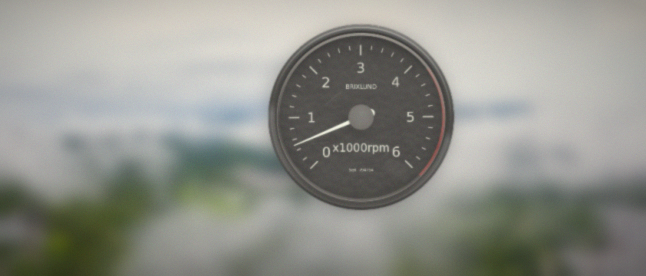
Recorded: 500 rpm
